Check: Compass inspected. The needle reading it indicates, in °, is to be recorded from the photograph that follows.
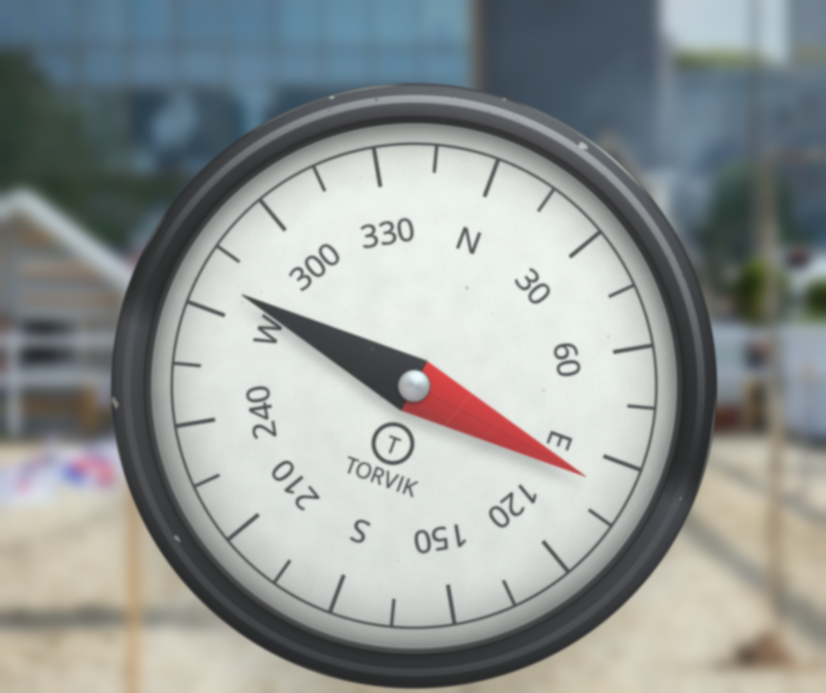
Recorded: 97.5 °
